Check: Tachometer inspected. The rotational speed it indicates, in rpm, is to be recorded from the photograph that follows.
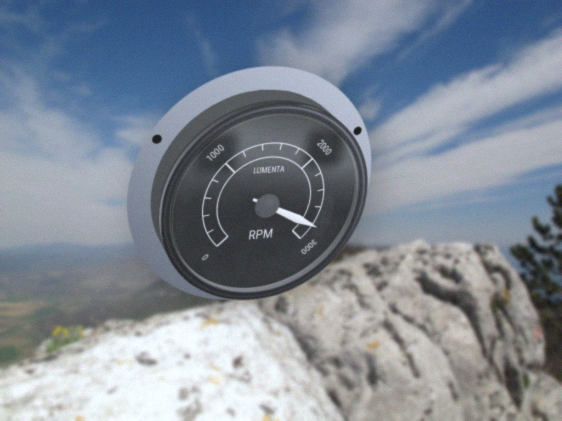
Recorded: 2800 rpm
